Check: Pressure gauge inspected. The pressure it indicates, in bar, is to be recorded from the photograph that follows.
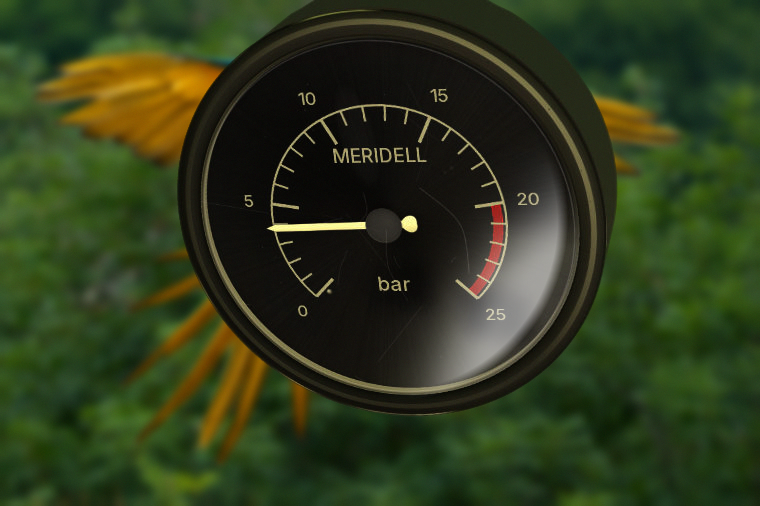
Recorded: 4 bar
